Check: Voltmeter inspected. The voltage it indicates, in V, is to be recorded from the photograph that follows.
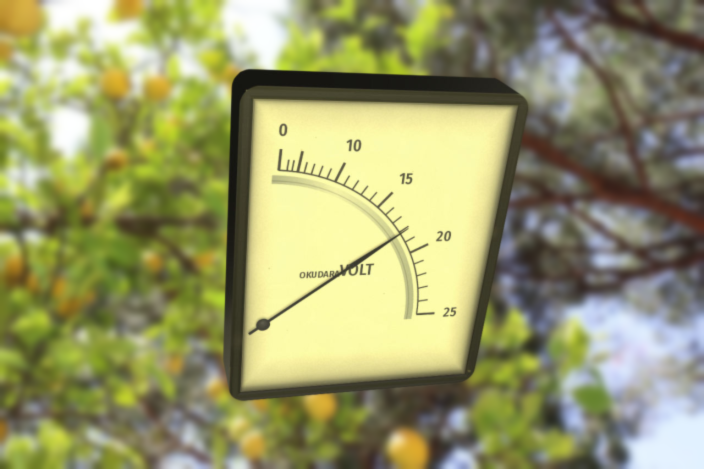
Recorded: 18 V
